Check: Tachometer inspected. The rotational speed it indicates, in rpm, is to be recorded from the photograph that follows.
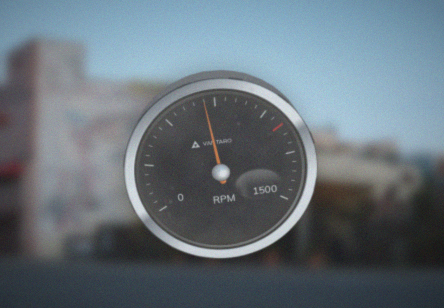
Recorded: 700 rpm
